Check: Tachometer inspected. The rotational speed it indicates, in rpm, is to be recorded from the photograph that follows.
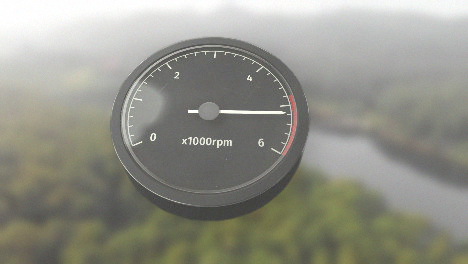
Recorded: 5200 rpm
